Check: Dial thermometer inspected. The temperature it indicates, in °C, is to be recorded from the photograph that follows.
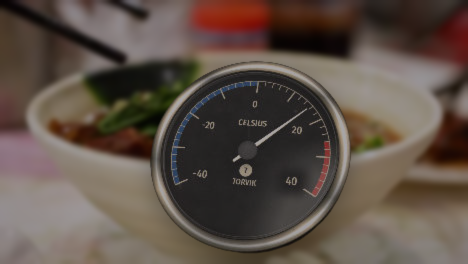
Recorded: 16 °C
